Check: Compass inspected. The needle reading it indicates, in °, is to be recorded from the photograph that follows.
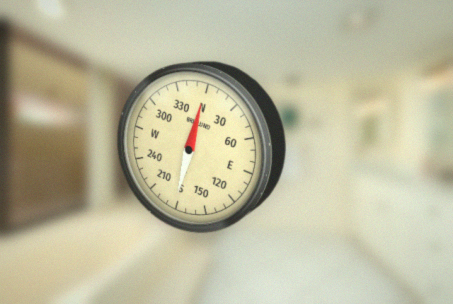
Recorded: 0 °
